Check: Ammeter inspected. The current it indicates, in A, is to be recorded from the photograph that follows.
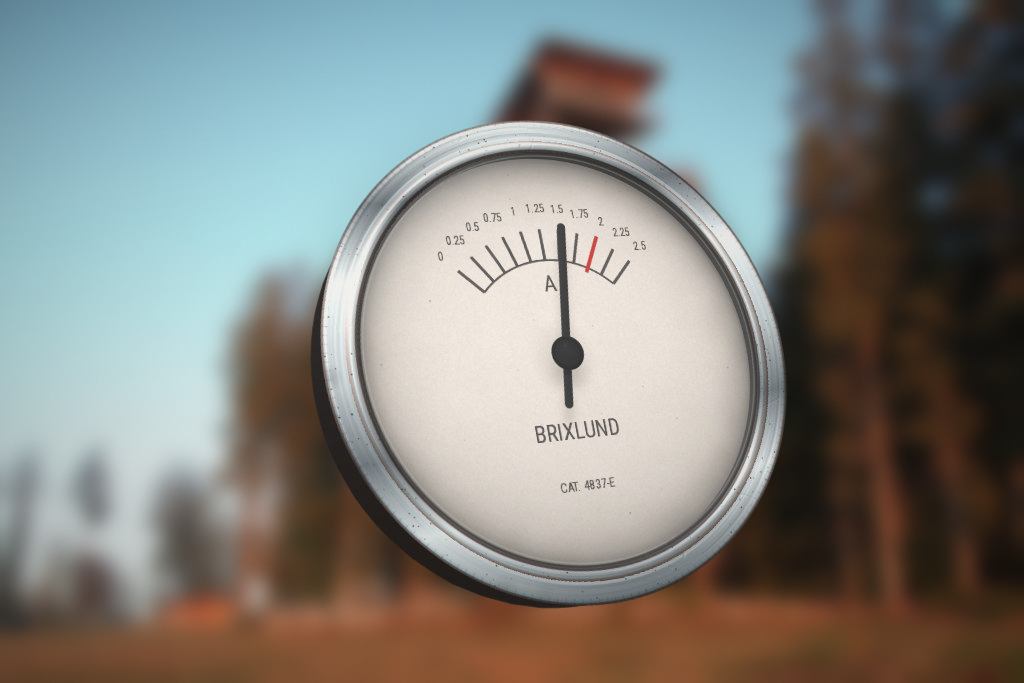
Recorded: 1.5 A
